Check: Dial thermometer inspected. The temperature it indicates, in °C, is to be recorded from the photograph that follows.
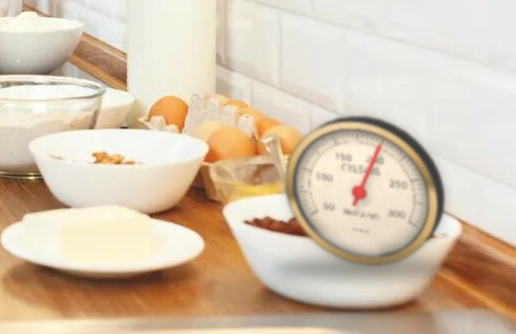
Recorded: 200 °C
